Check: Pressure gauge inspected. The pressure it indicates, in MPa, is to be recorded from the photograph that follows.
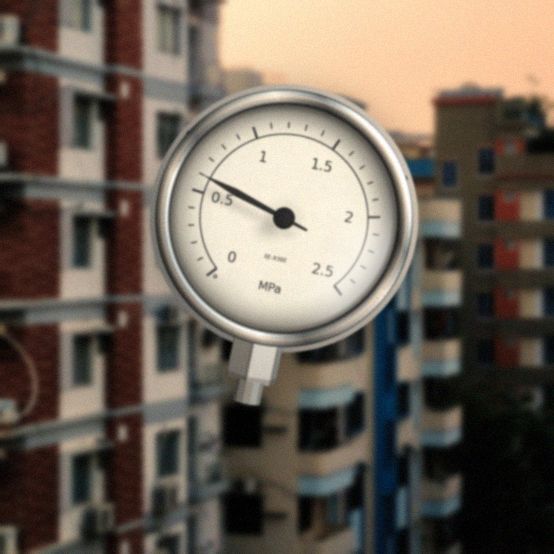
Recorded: 0.6 MPa
